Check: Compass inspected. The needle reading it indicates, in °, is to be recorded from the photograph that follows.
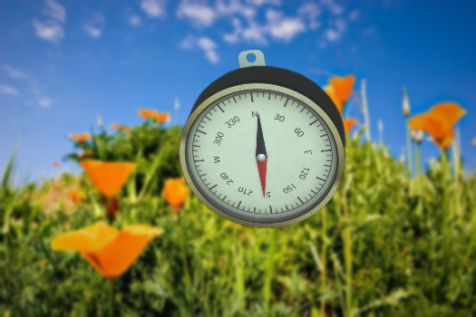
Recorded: 185 °
